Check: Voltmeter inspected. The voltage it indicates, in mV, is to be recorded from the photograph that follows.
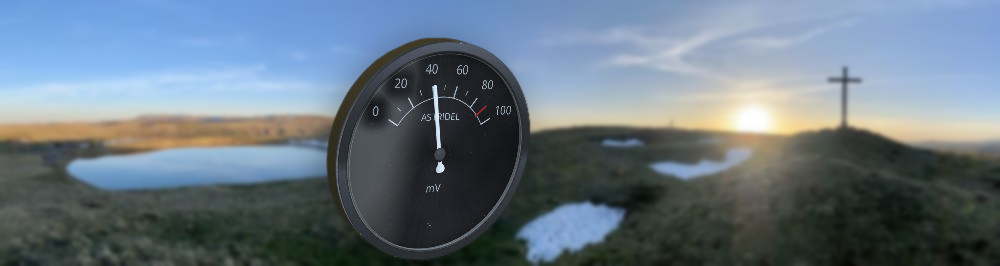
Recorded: 40 mV
